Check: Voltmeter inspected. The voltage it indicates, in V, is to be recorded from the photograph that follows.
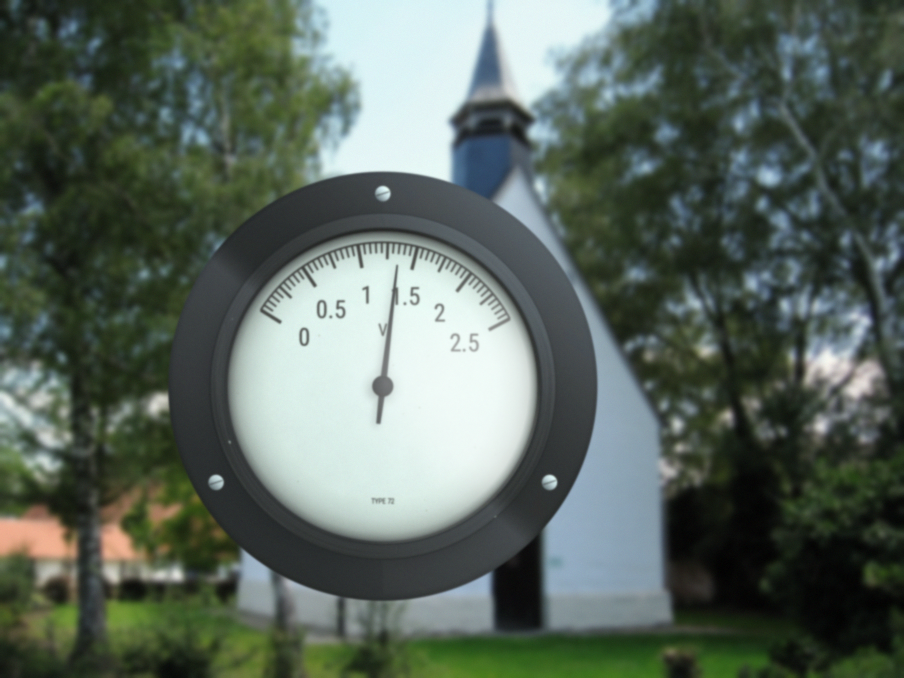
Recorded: 1.35 V
